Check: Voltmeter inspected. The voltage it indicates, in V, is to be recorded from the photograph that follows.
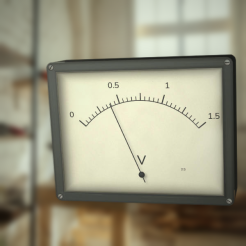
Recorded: 0.4 V
